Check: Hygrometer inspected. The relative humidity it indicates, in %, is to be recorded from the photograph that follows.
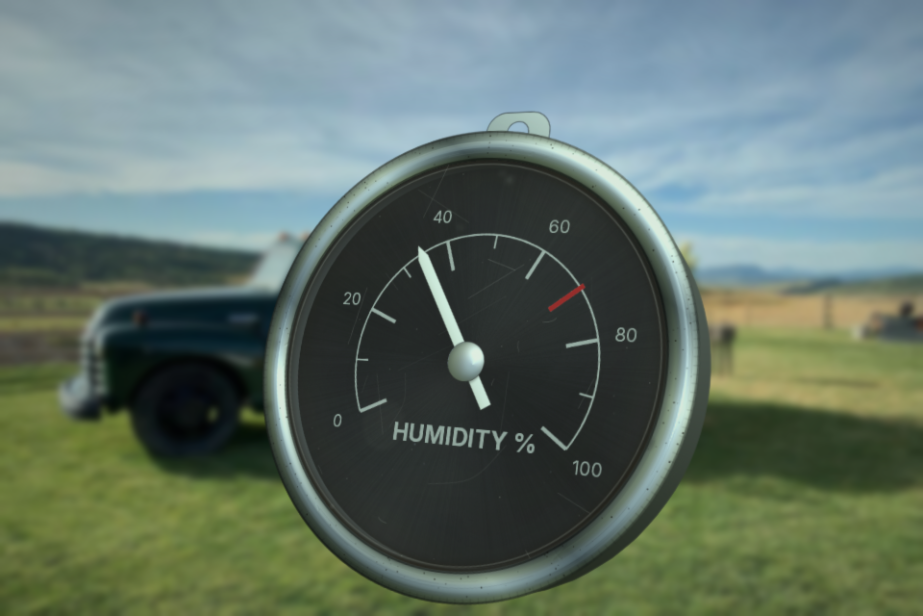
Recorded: 35 %
